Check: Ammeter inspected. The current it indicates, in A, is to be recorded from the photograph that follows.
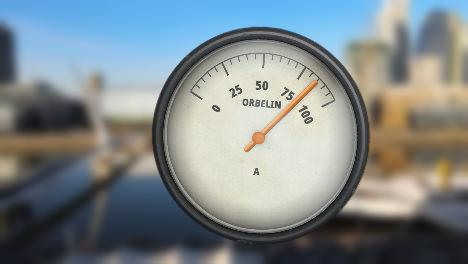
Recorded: 85 A
